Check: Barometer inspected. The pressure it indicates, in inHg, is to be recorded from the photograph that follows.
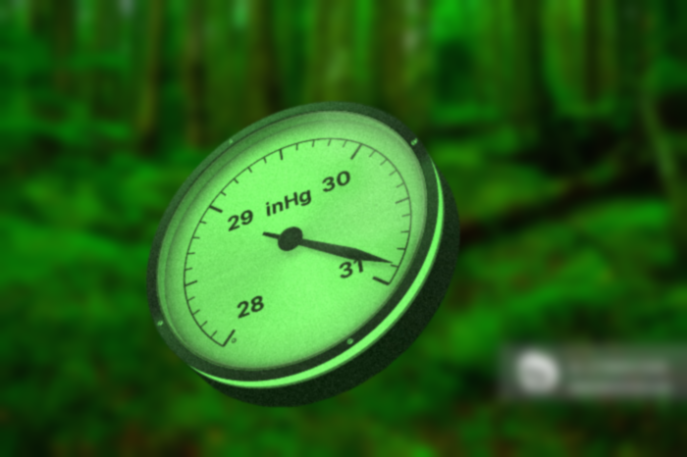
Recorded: 30.9 inHg
